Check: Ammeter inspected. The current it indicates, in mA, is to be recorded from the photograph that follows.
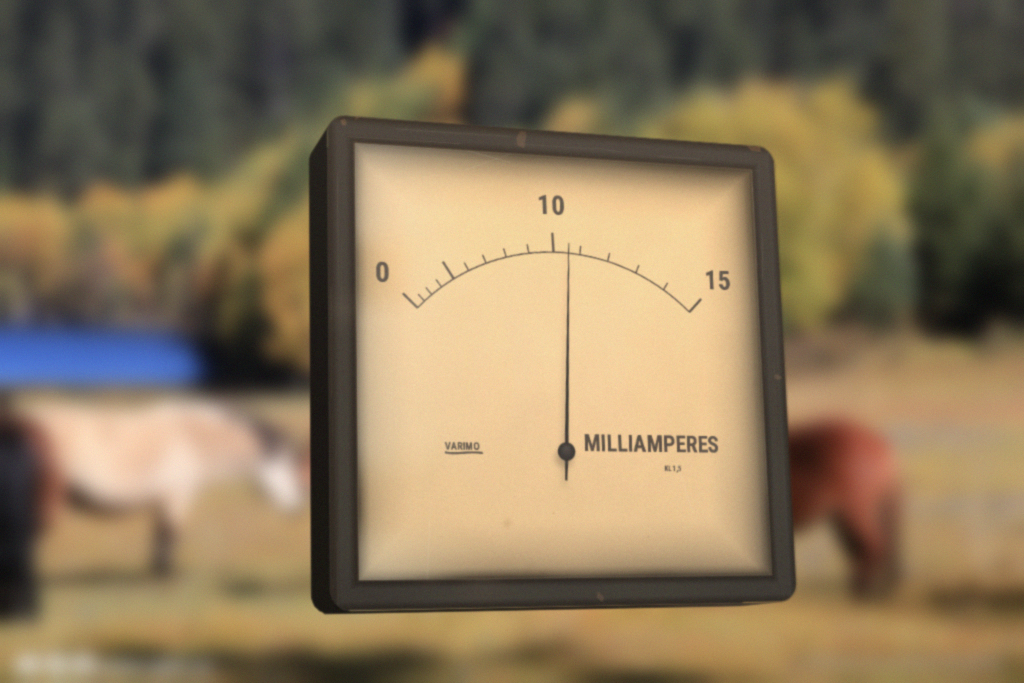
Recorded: 10.5 mA
